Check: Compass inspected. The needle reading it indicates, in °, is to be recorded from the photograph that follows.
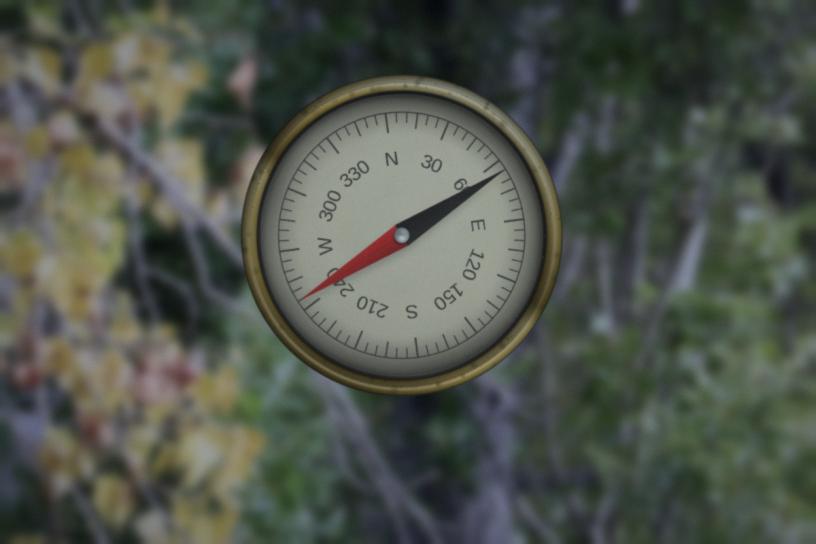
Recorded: 245 °
